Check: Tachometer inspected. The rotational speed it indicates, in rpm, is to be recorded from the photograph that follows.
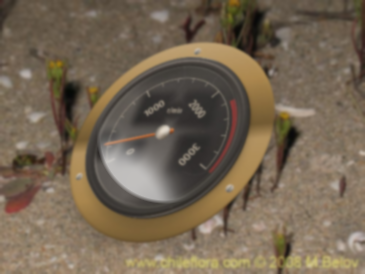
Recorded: 200 rpm
